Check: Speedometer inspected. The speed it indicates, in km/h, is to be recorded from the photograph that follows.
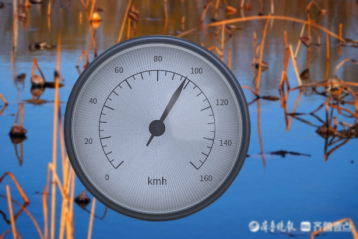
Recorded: 97.5 km/h
